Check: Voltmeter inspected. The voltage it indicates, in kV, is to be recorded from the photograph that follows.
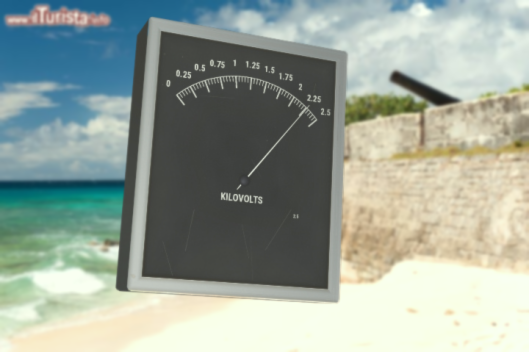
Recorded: 2.25 kV
